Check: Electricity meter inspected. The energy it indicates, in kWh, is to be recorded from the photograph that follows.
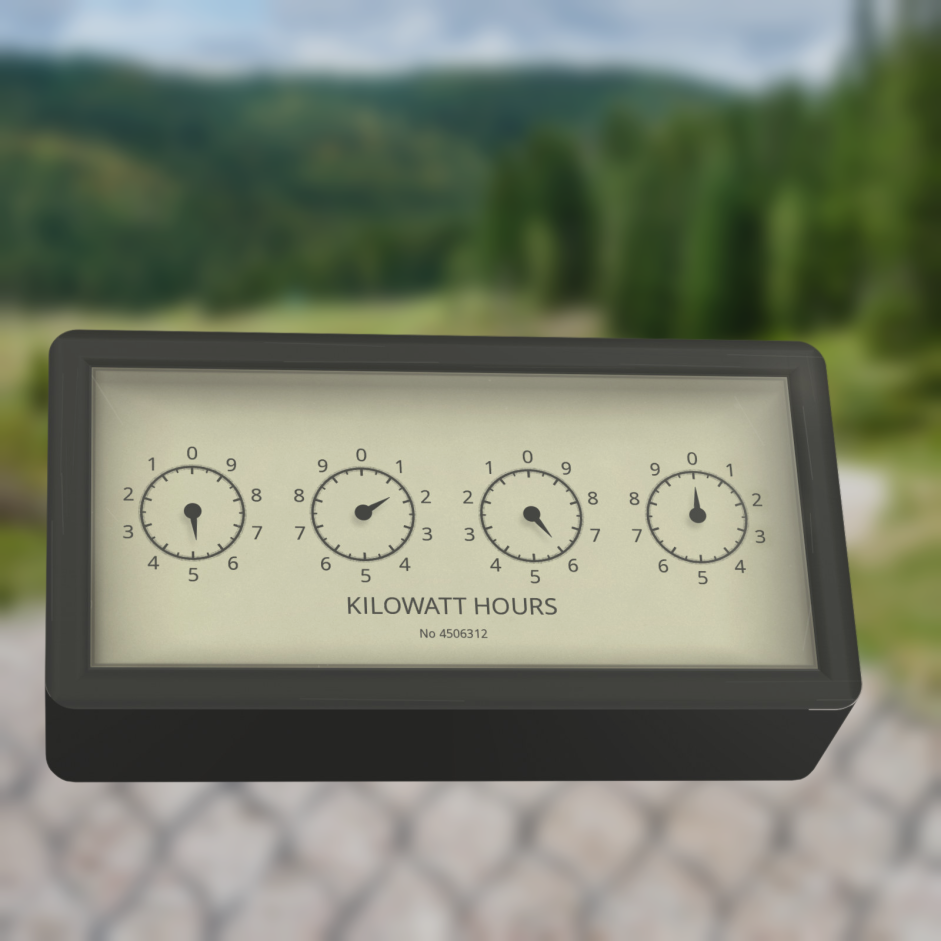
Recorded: 5160 kWh
